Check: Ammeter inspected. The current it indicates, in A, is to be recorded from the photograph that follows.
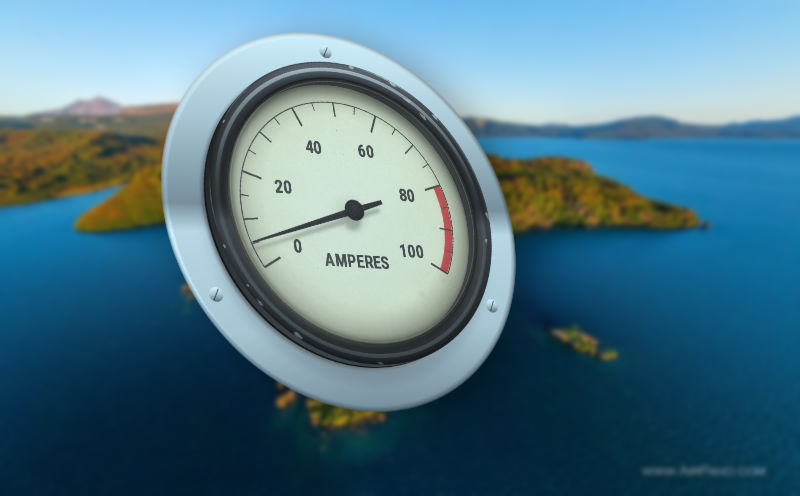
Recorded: 5 A
